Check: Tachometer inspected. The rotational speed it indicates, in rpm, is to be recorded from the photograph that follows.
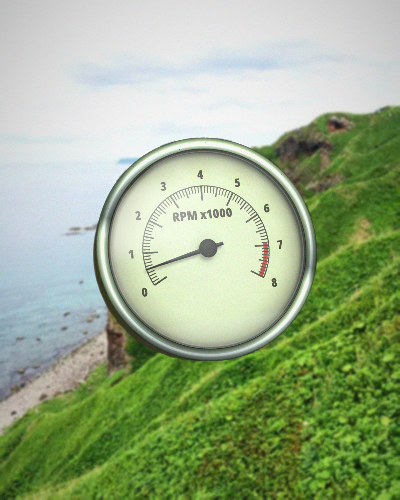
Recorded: 500 rpm
